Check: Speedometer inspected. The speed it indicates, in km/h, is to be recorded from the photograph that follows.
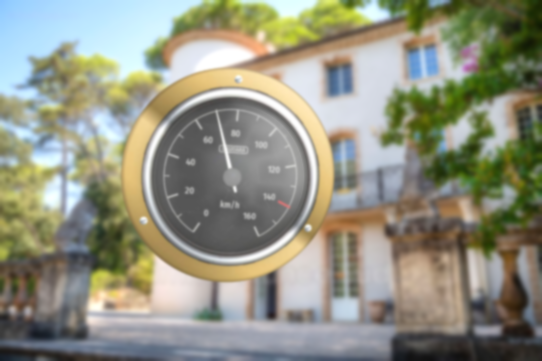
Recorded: 70 km/h
